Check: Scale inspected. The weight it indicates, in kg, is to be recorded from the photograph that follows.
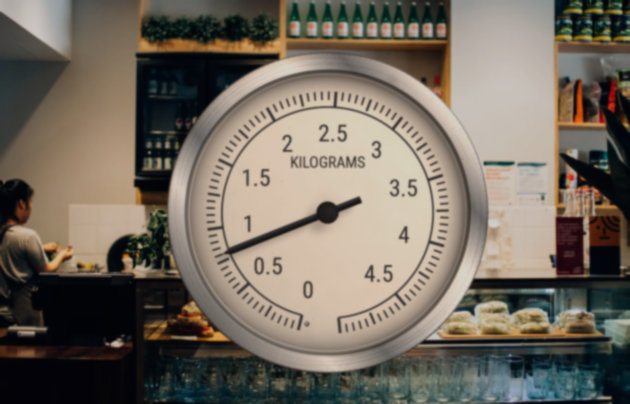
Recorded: 0.8 kg
